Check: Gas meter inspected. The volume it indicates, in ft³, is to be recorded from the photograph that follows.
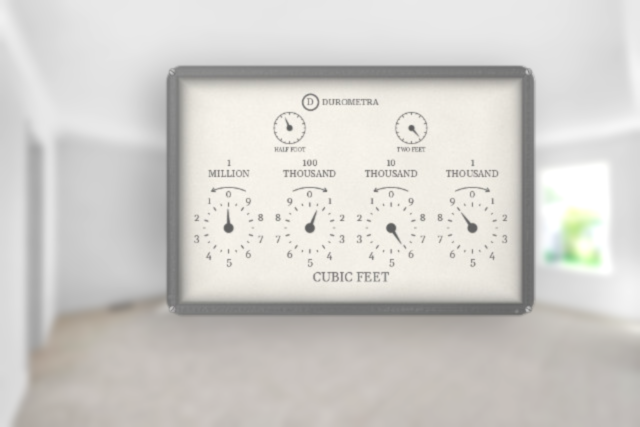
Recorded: 5900 ft³
